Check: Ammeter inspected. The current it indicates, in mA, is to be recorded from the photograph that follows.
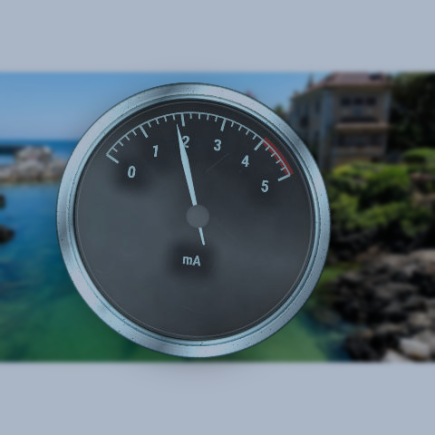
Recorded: 1.8 mA
